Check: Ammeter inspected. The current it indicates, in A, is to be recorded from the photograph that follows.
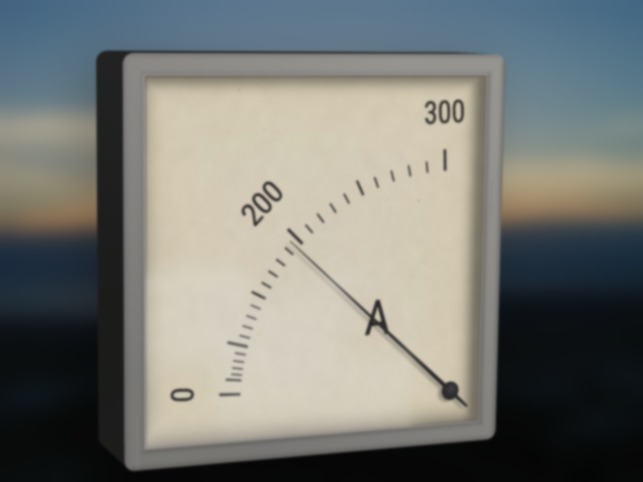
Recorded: 195 A
